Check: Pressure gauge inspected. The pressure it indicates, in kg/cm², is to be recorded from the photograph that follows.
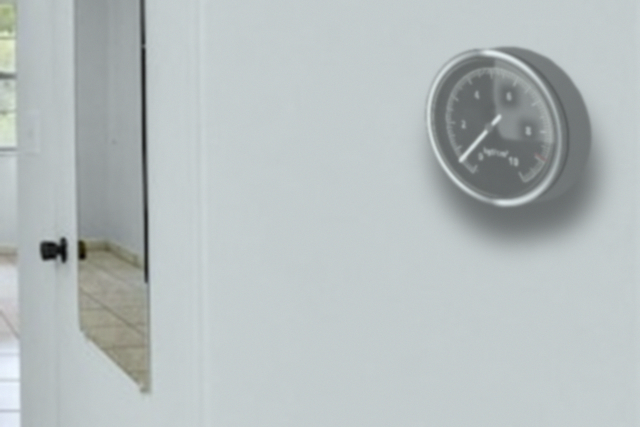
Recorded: 0.5 kg/cm²
